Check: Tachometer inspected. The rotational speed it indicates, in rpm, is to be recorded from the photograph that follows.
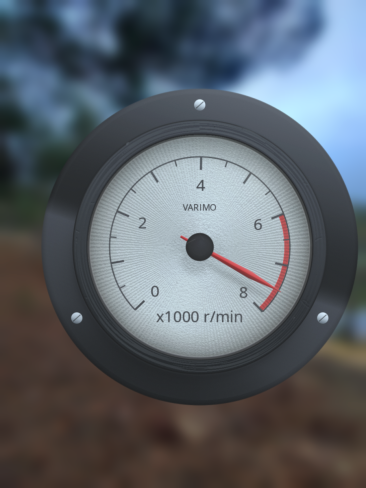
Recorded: 7500 rpm
